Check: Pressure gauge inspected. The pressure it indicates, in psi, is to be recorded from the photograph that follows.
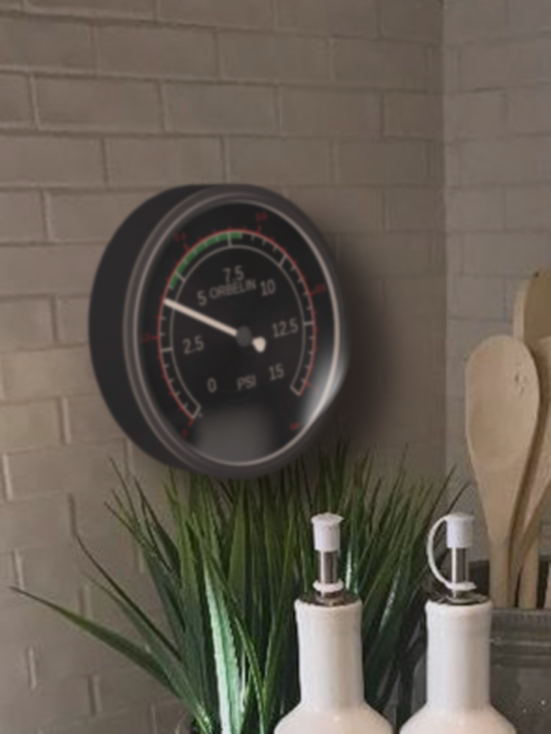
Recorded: 4 psi
